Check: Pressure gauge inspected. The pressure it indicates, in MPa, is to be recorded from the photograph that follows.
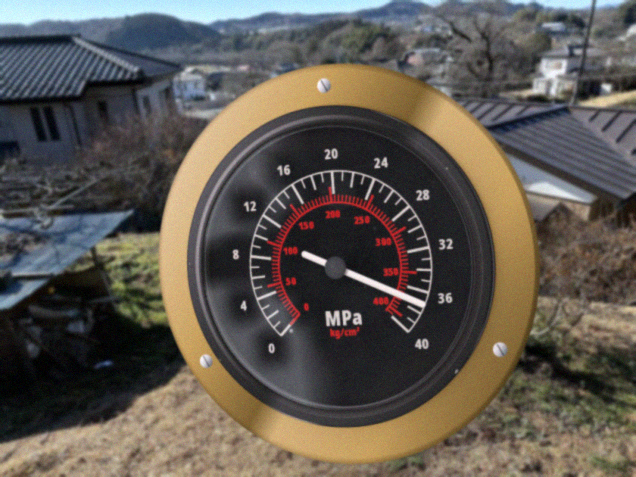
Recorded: 37 MPa
